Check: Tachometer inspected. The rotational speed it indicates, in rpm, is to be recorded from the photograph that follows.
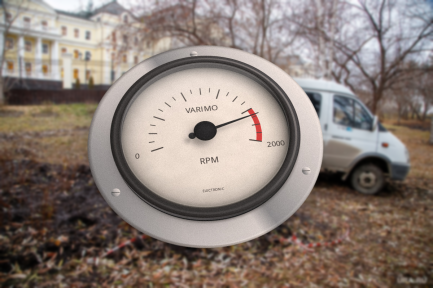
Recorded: 1700 rpm
